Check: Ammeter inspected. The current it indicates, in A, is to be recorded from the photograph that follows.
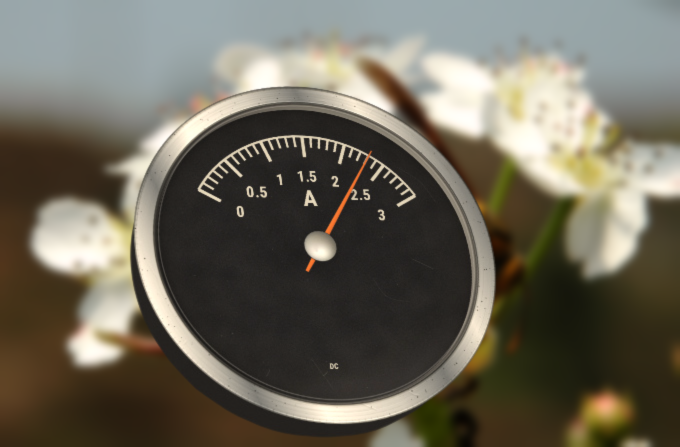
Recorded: 2.3 A
